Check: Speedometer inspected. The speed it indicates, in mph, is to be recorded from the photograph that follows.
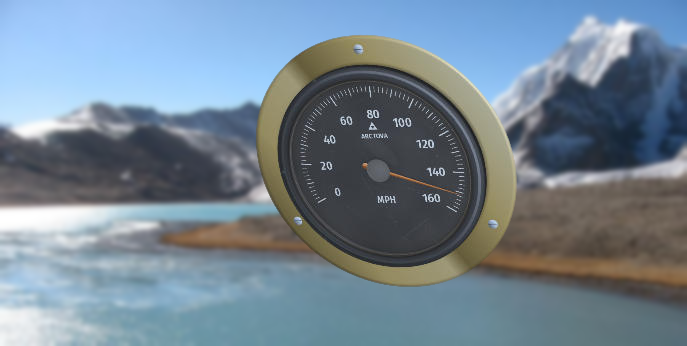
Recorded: 150 mph
